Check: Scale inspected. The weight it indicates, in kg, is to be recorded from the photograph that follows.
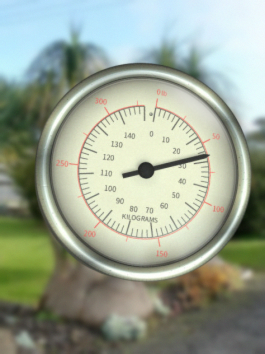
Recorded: 28 kg
